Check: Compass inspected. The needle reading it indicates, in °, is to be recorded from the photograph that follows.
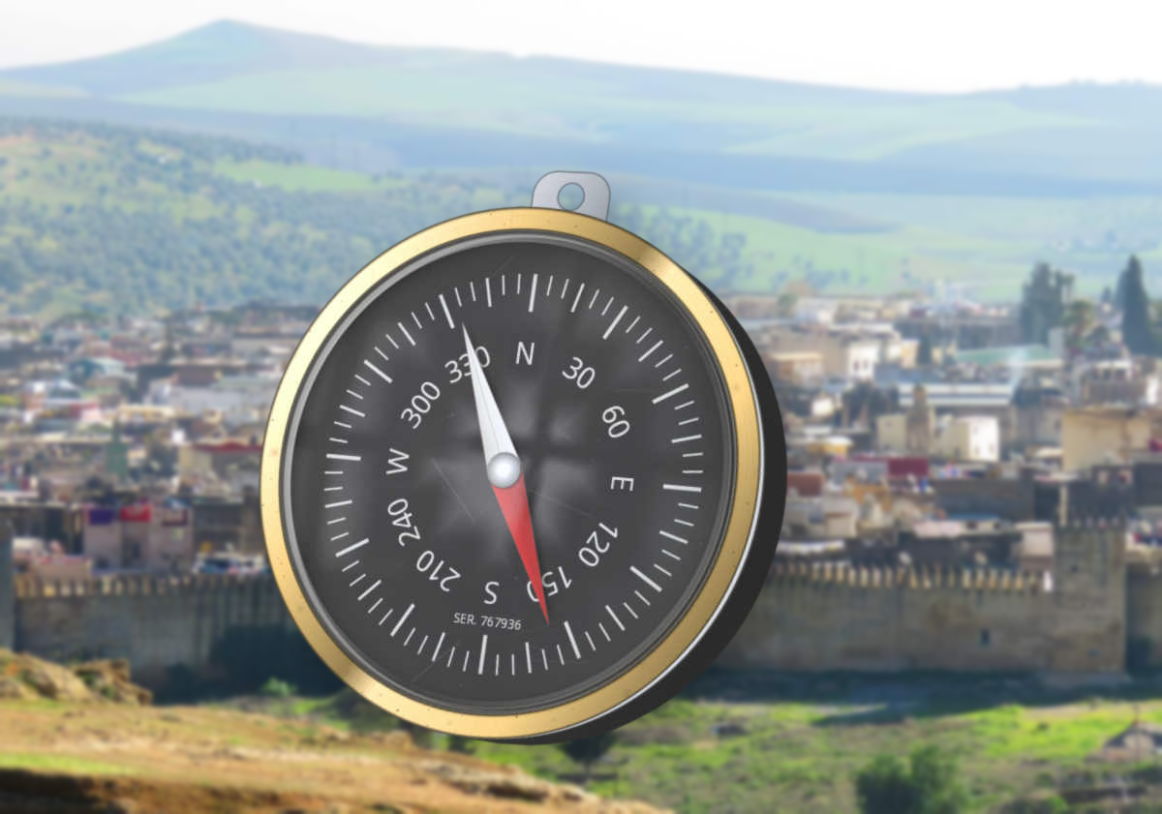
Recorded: 155 °
